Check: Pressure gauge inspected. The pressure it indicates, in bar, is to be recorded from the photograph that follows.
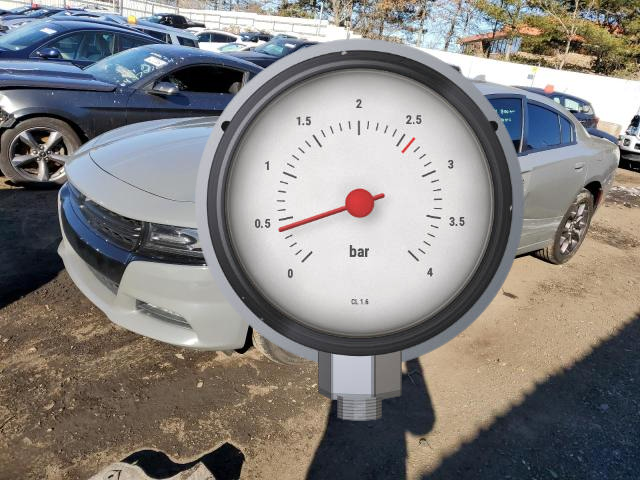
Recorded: 0.4 bar
